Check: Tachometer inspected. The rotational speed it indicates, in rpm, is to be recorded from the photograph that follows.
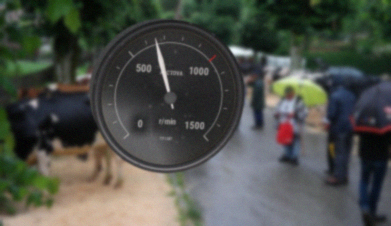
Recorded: 650 rpm
